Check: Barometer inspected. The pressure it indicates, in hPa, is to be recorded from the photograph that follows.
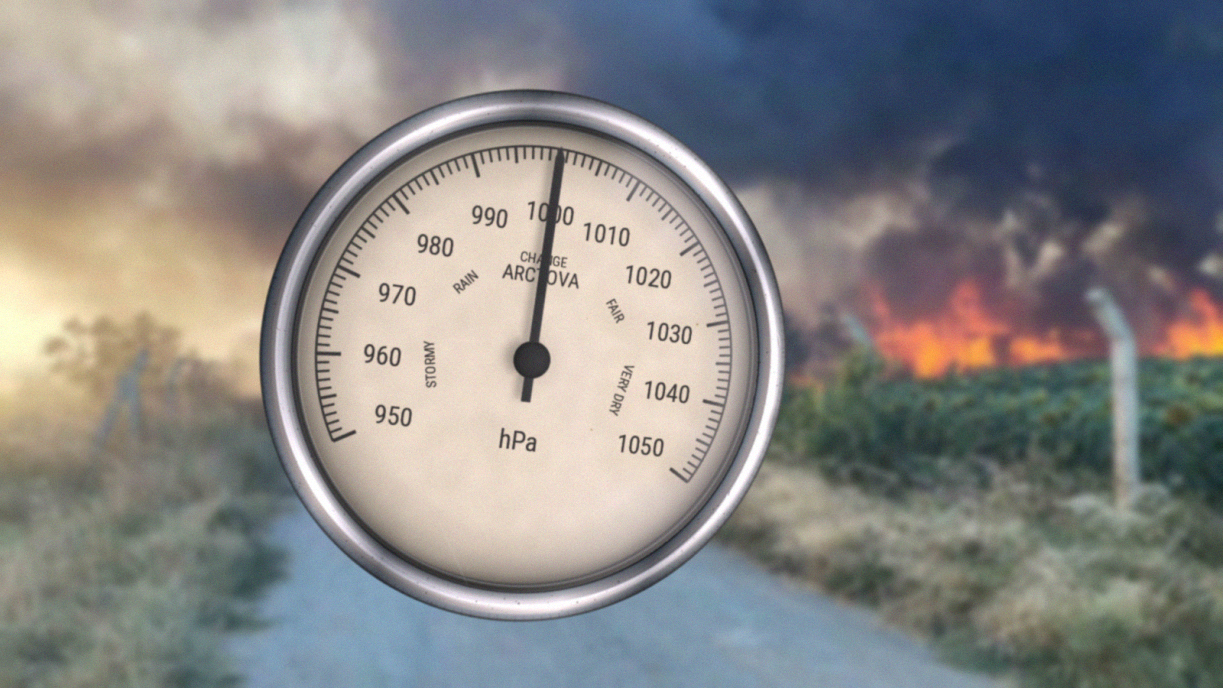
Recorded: 1000 hPa
